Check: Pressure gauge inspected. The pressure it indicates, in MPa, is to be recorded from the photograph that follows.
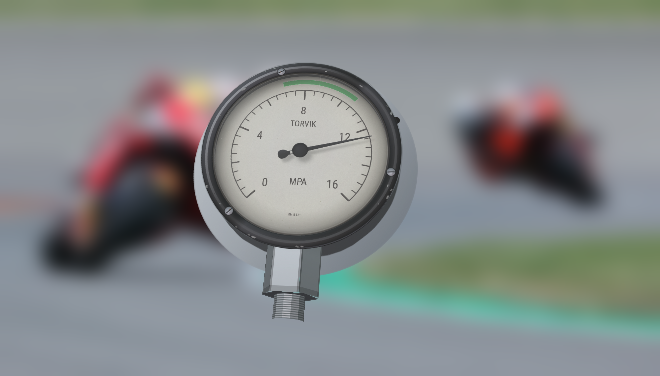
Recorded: 12.5 MPa
